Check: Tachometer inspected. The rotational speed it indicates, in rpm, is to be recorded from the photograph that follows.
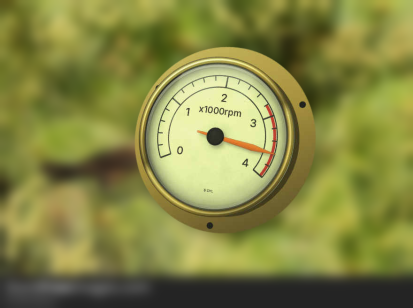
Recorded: 3600 rpm
